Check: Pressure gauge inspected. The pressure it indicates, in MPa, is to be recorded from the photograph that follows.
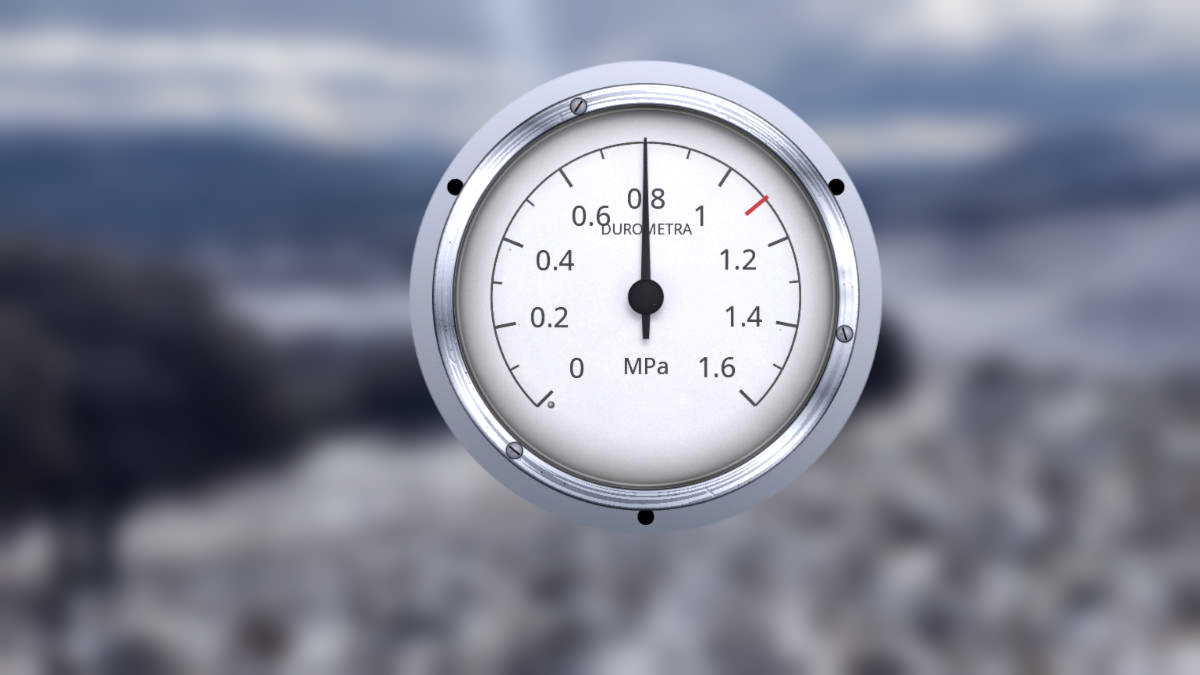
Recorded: 0.8 MPa
